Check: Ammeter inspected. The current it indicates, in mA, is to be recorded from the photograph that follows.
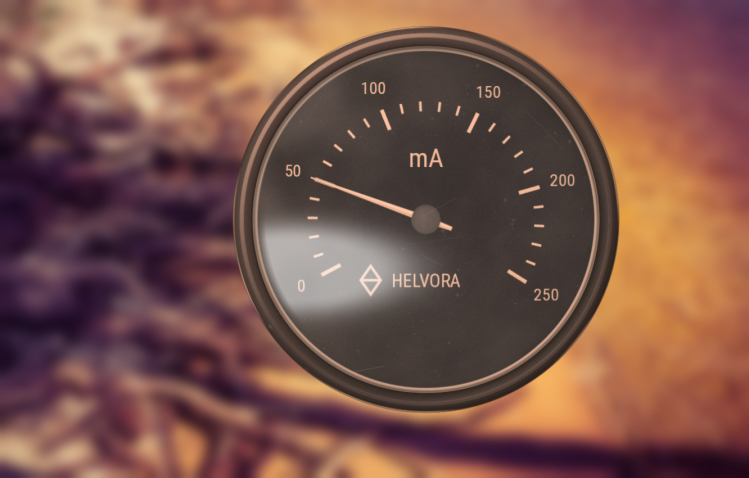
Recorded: 50 mA
